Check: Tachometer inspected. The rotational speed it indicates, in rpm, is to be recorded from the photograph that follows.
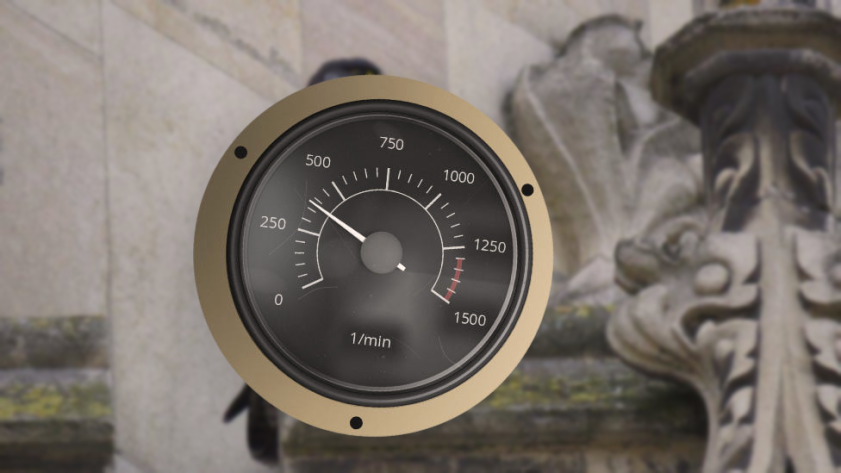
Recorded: 375 rpm
